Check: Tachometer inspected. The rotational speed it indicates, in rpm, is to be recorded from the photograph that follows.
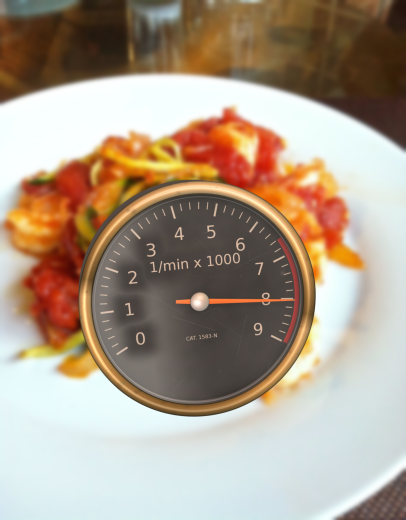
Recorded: 8000 rpm
